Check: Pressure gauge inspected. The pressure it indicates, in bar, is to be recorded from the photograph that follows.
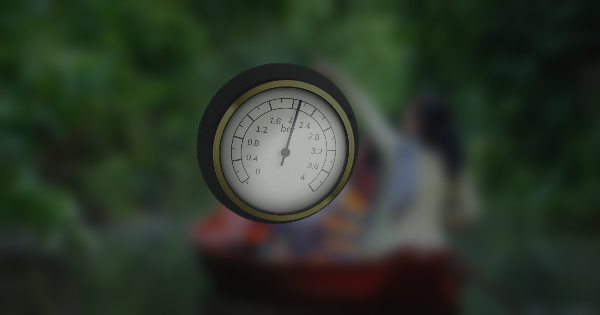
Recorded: 2.1 bar
